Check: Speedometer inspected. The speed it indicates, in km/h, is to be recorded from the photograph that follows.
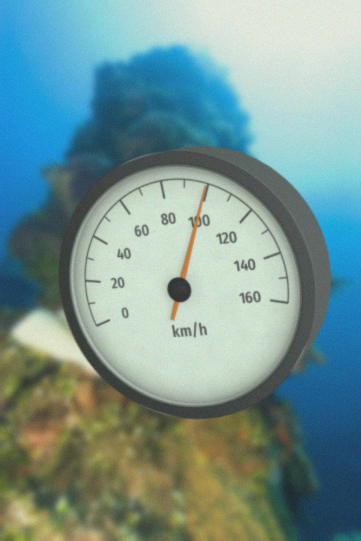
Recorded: 100 km/h
